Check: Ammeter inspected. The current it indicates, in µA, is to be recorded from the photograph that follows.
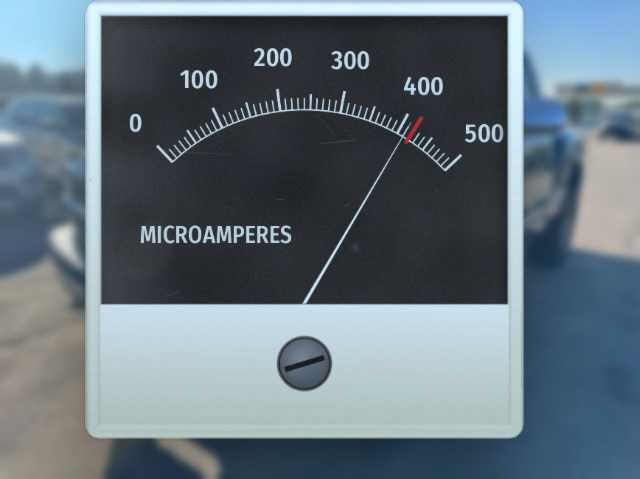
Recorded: 410 µA
